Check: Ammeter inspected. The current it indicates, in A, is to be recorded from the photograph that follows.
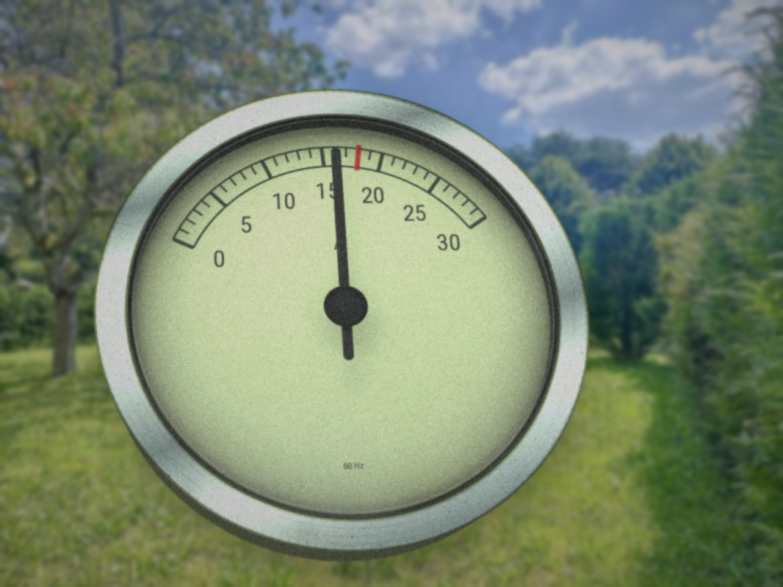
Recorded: 16 A
